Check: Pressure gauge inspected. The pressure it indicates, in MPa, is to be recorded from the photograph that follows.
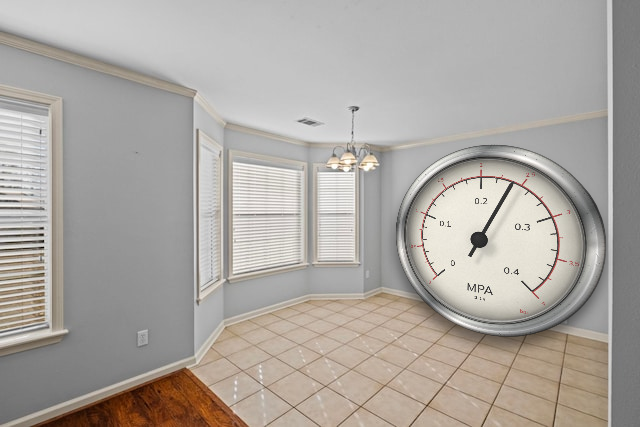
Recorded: 0.24 MPa
